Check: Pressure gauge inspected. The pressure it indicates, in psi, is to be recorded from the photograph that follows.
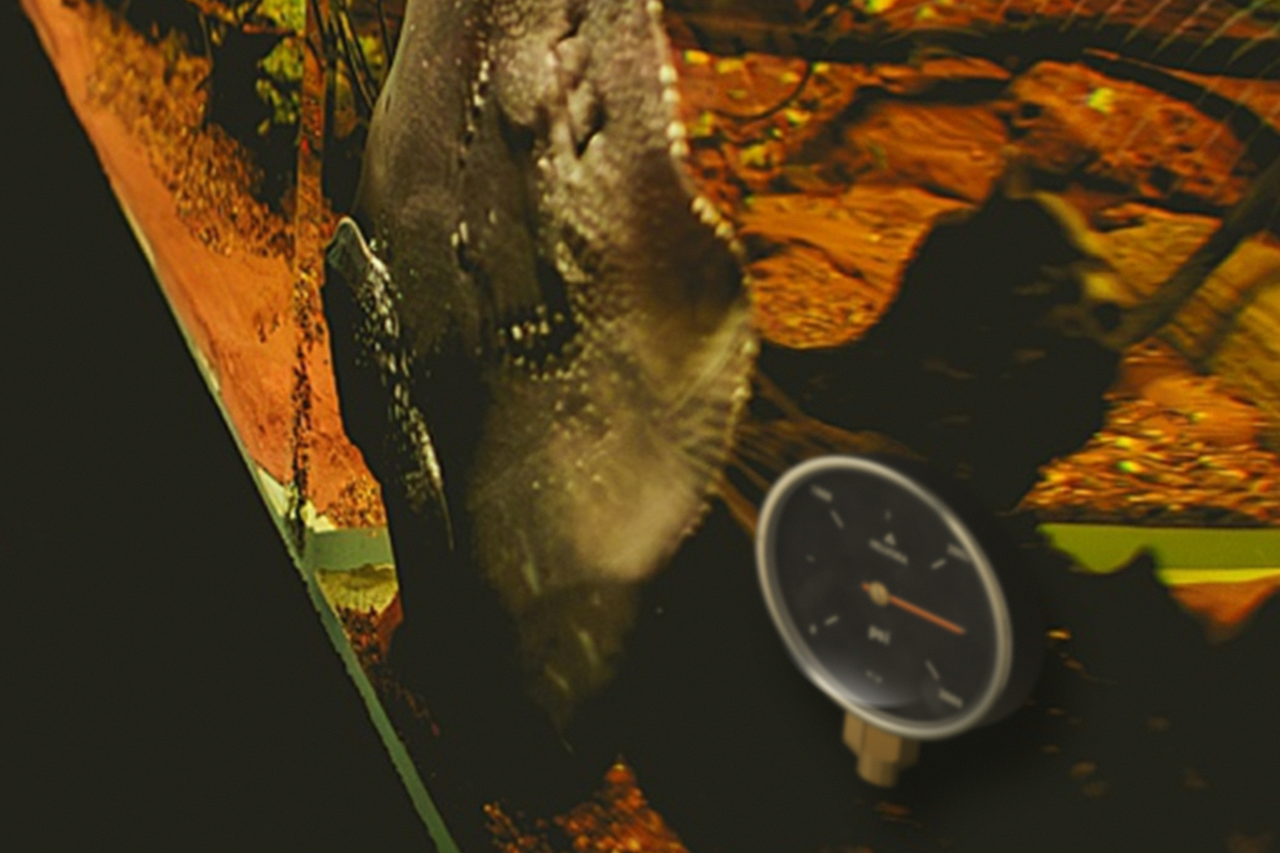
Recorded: 2500 psi
